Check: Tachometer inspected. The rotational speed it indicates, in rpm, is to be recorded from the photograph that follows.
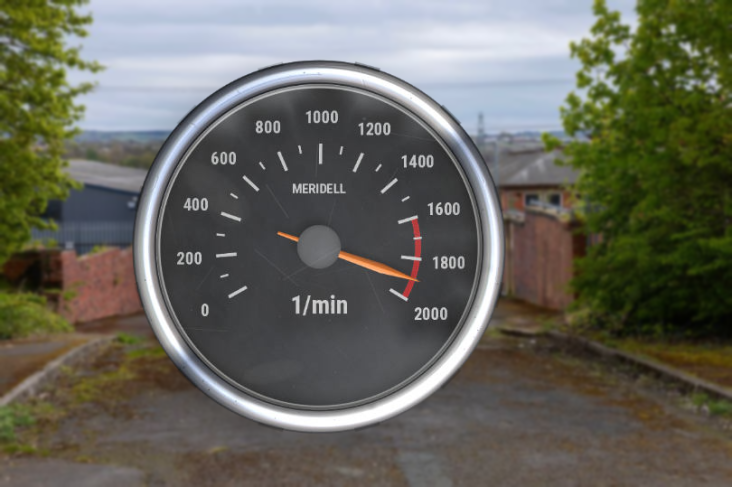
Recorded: 1900 rpm
